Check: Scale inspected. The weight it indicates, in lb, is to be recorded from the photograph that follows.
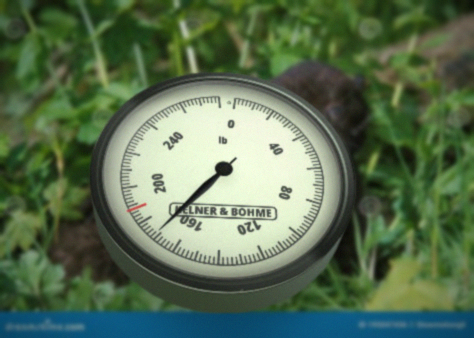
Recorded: 170 lb
